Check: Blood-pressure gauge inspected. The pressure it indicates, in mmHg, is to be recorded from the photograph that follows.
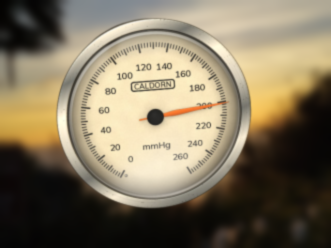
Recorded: 200 mmHg
